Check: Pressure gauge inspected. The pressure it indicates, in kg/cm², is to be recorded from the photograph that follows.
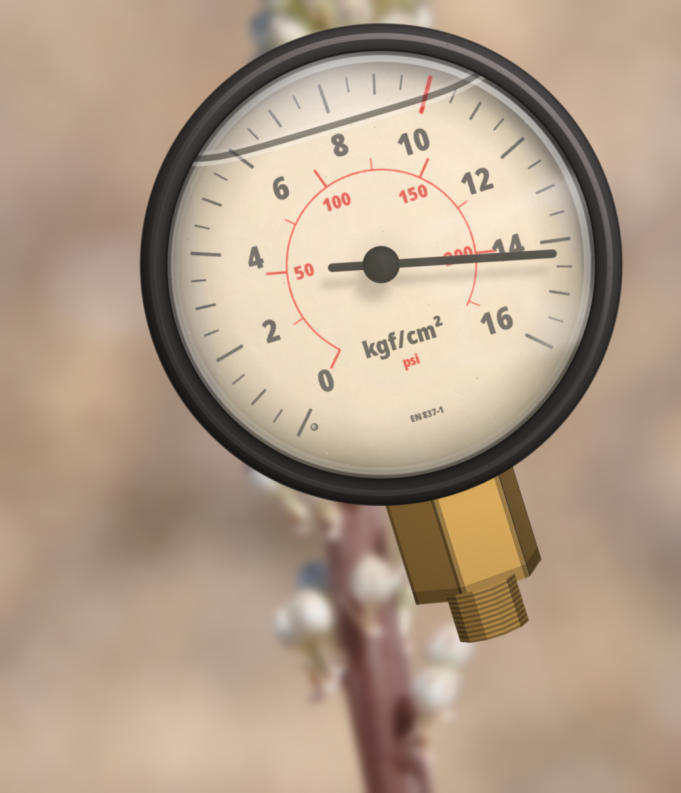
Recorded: 14.25 kg/cm²
